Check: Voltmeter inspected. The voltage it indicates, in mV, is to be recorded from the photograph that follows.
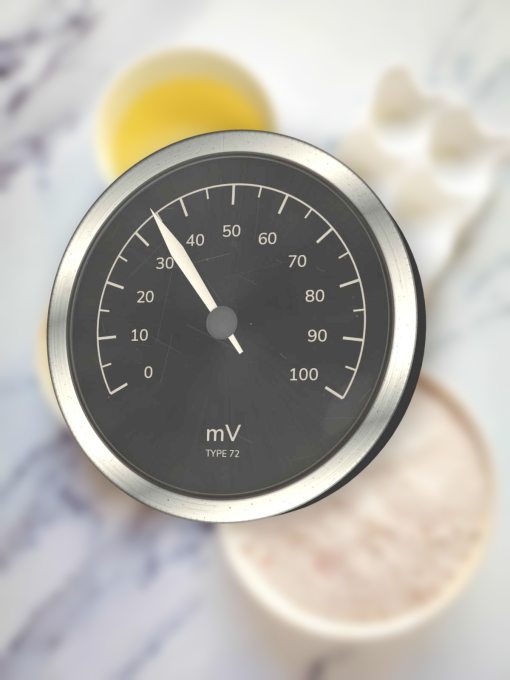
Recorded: 35 mV
